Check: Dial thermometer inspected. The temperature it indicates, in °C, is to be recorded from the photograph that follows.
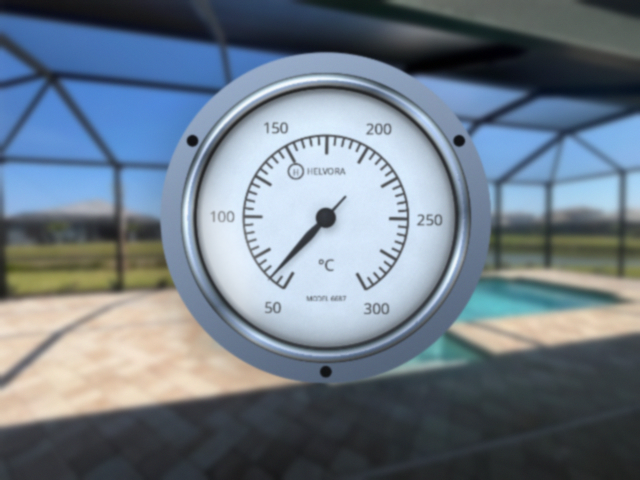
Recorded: 60 °C
